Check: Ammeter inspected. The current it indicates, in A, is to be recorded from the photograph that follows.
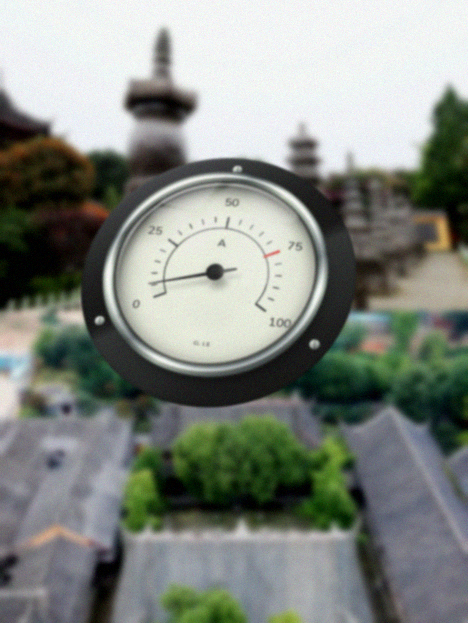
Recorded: 5 A
